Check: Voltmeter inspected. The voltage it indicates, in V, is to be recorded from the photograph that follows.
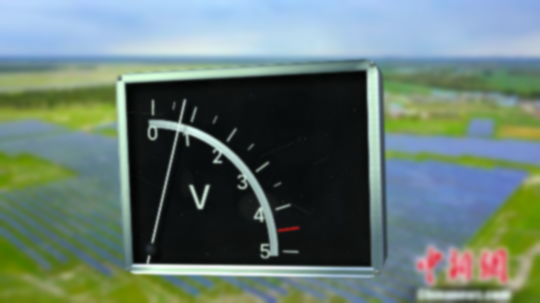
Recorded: 0.75 V
